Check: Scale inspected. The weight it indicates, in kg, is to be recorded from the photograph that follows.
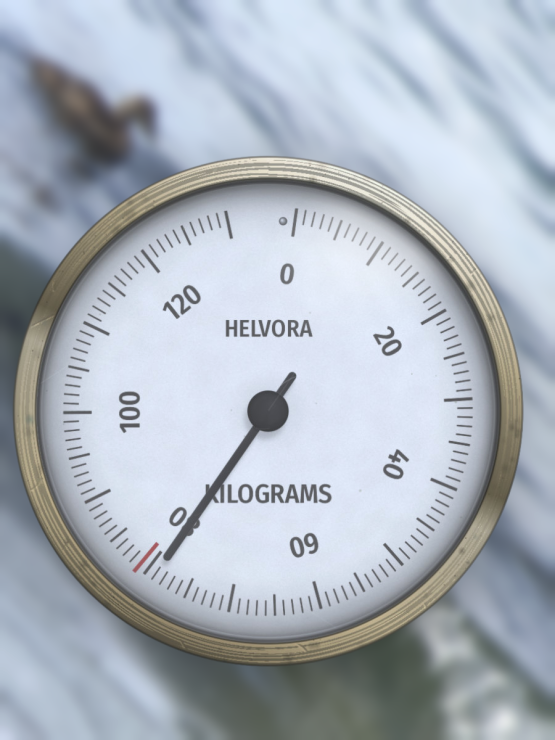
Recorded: 79 kg
